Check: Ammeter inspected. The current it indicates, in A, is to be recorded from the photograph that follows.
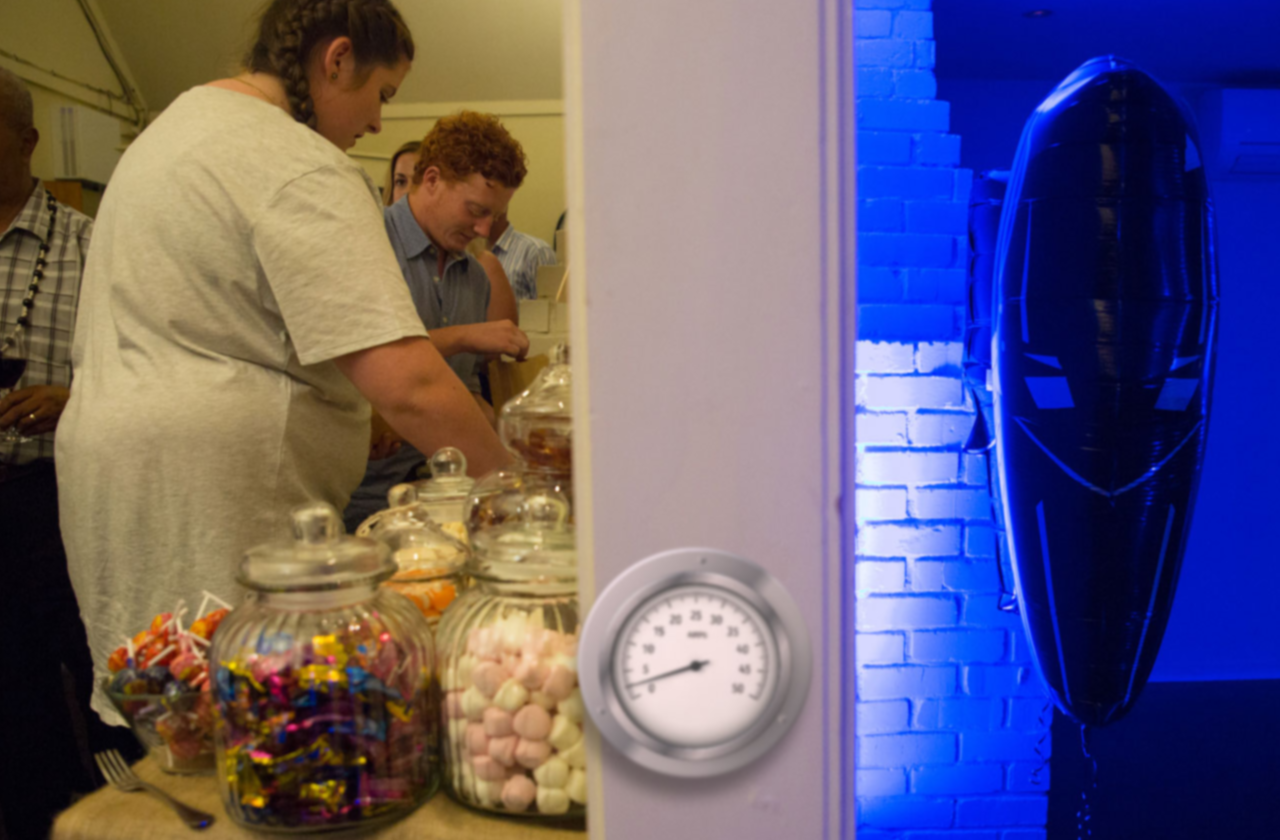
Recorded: 2.5 A
